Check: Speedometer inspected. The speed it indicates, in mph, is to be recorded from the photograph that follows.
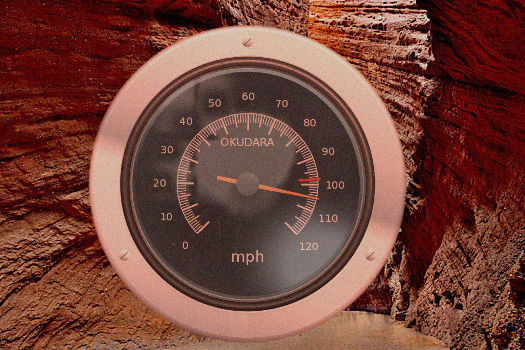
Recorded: 105 mph
